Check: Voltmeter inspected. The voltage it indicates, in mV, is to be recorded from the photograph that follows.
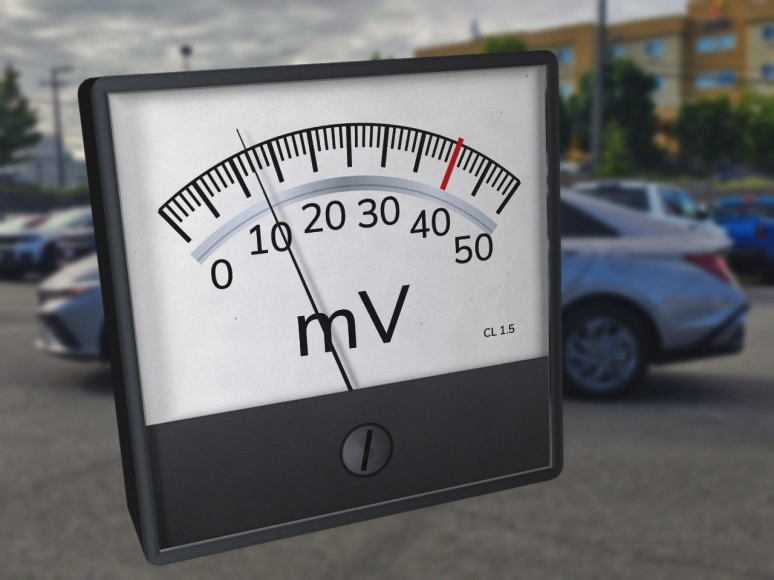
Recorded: 12 mV
